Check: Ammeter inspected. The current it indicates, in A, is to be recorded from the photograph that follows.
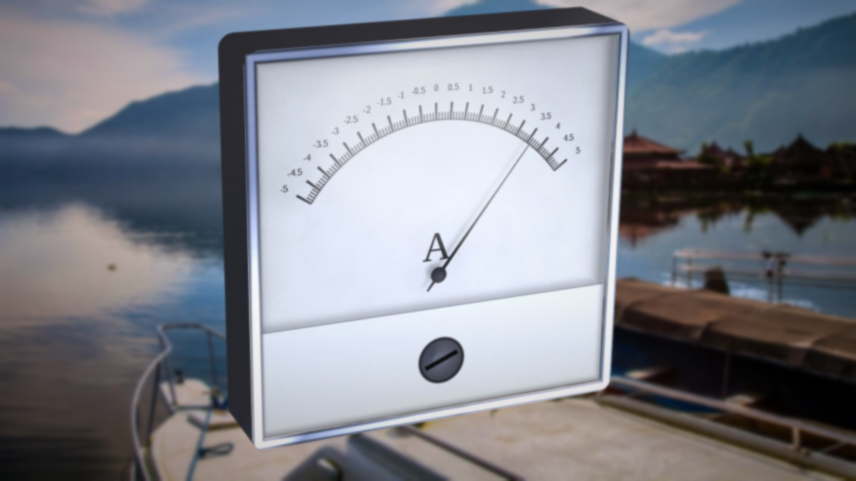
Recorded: 3.5 A
